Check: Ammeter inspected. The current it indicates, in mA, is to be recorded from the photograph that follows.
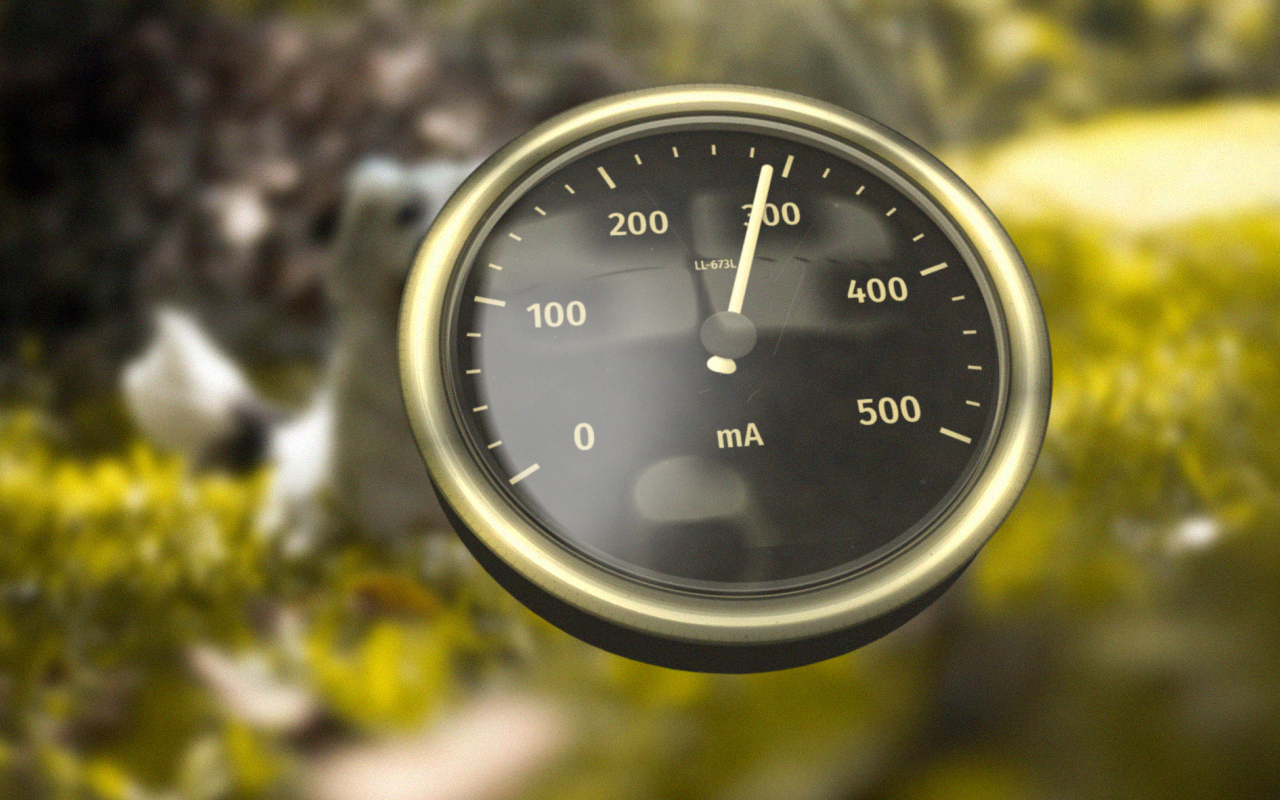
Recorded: 290 mA
